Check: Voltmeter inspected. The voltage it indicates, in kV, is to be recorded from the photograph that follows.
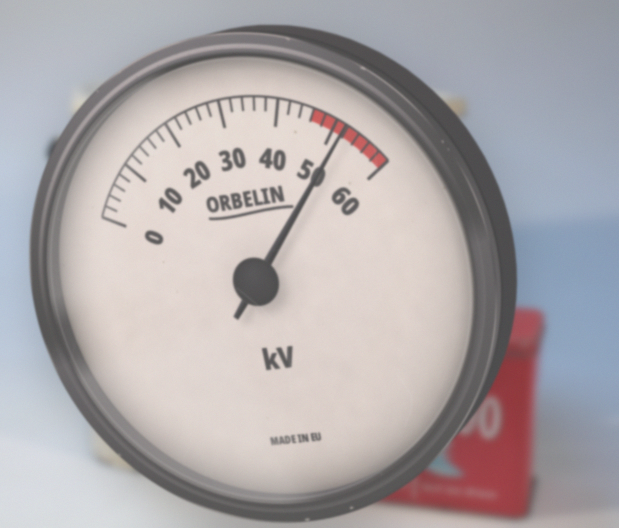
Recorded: 52 kV
